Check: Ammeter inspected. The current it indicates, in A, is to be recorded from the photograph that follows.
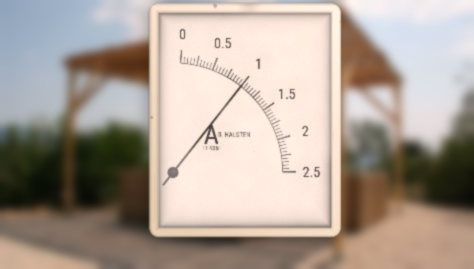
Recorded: 1 A
